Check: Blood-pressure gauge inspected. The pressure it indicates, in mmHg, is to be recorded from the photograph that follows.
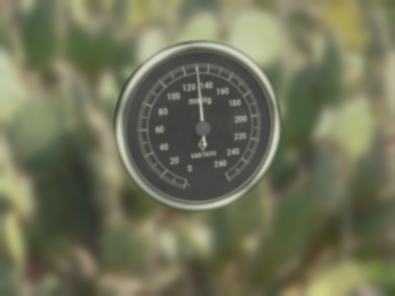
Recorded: 130 mmHg
